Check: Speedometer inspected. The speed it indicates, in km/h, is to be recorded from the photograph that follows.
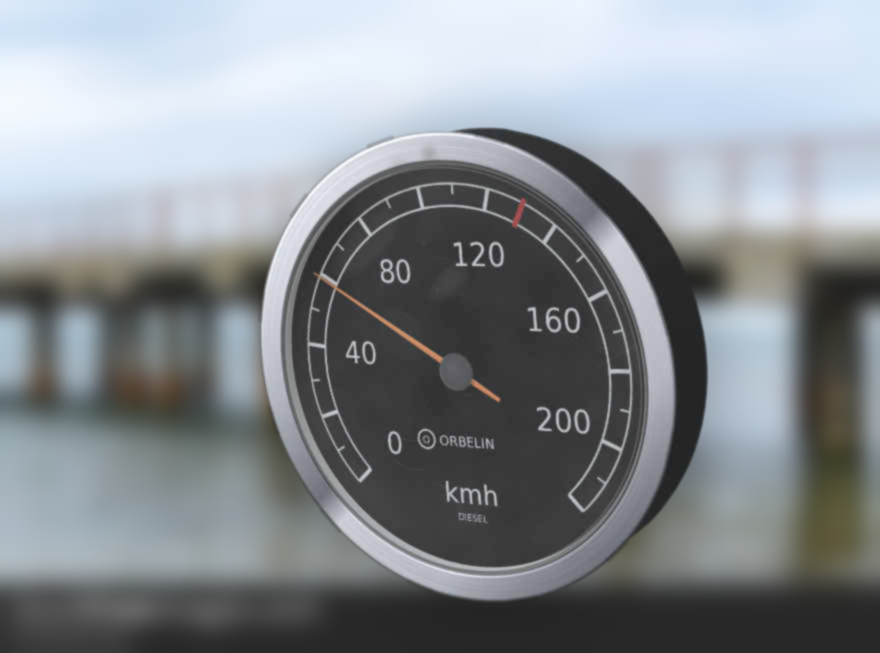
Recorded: 60 km/h
